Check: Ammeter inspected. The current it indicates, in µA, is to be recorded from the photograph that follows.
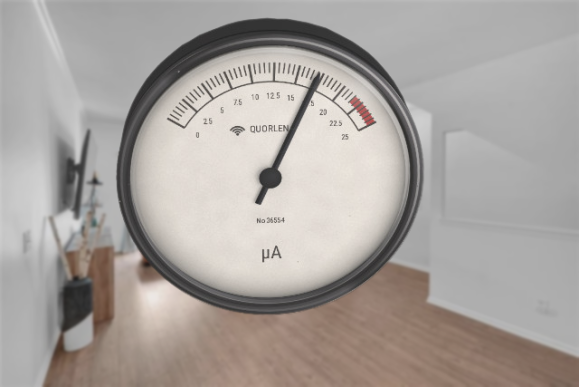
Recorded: 17 µA
